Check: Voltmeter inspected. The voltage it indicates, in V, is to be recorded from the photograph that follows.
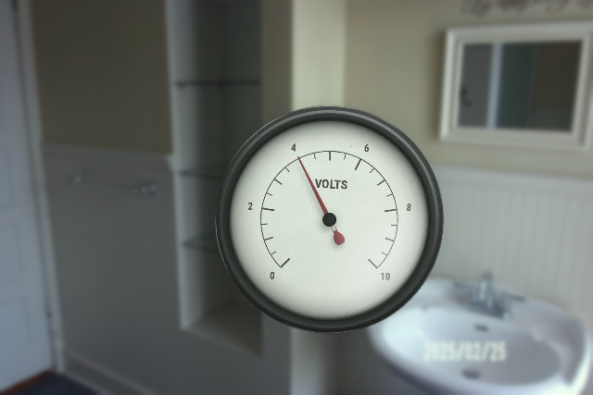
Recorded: 4 V
